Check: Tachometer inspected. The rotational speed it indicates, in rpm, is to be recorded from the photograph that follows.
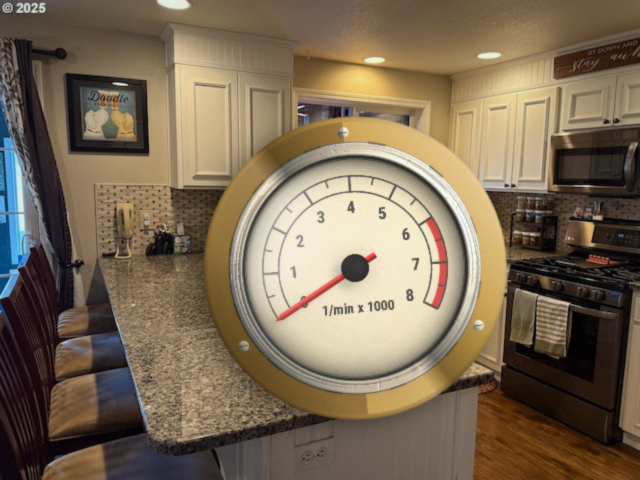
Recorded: 0 rpm
